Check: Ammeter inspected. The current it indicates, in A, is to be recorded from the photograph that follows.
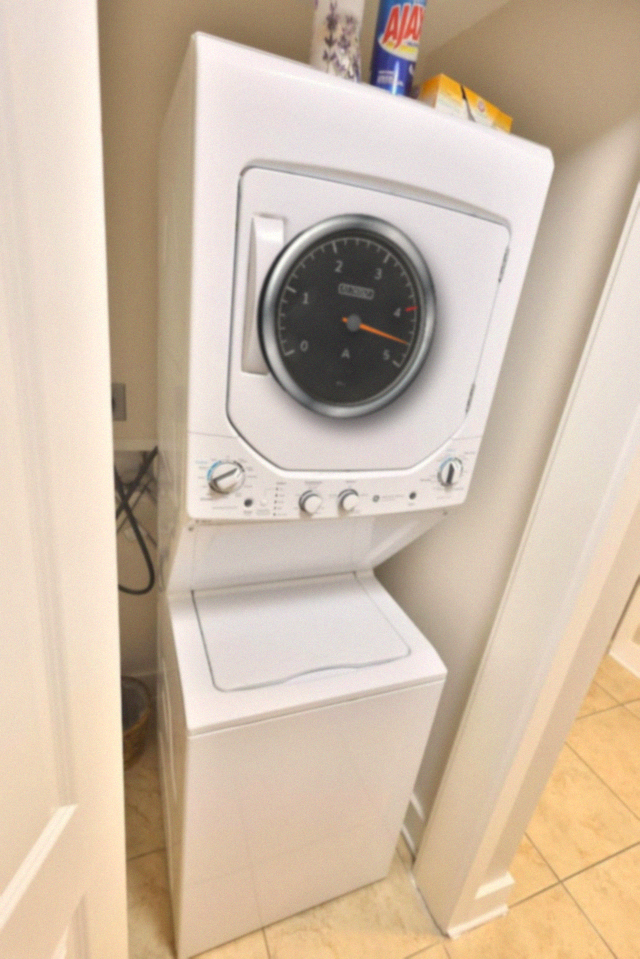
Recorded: 4.6 A
